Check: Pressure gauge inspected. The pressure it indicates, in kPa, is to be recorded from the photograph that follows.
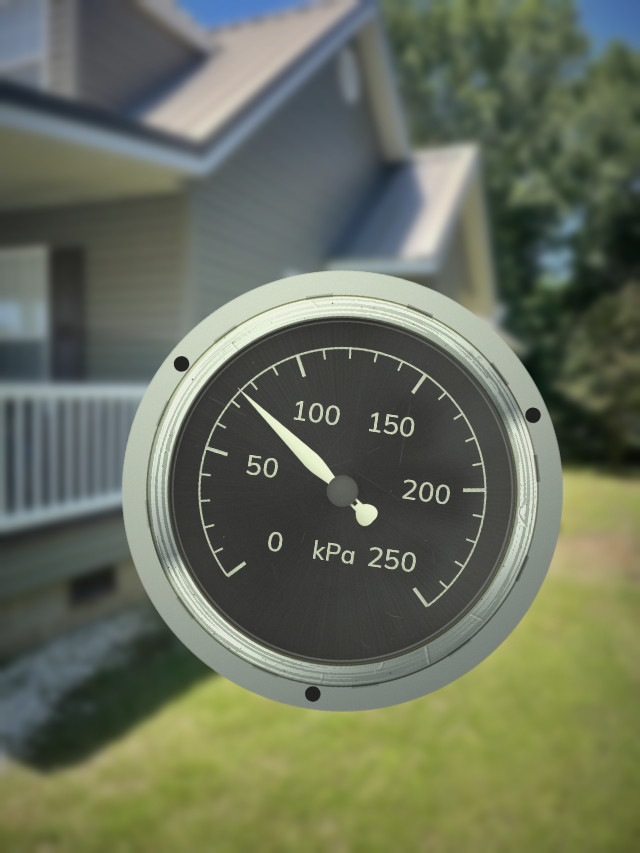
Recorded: 75 kPa
